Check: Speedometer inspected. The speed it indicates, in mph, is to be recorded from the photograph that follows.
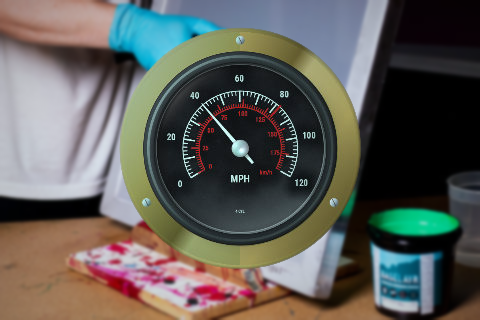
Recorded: 40 mph
